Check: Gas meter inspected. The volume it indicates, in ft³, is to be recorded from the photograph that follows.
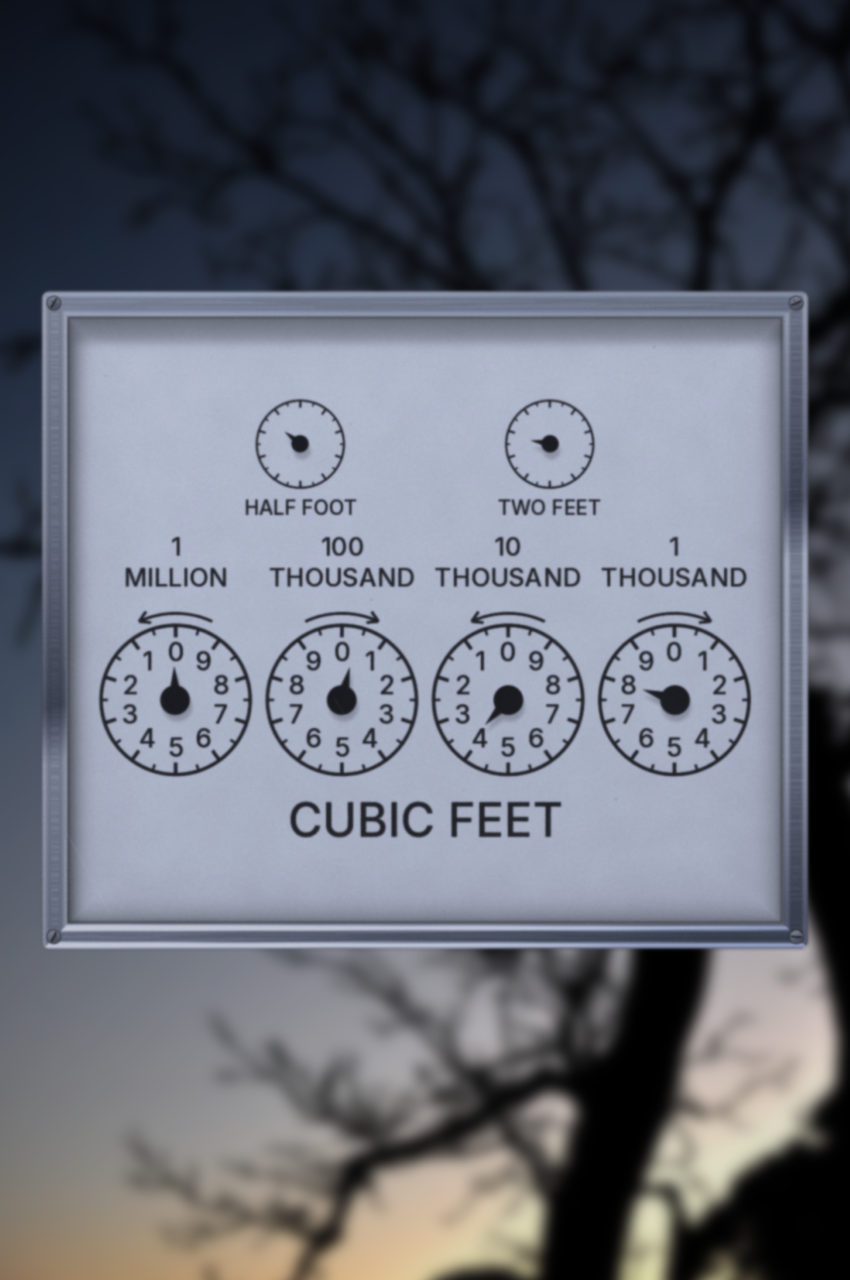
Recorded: 3800 ft³
